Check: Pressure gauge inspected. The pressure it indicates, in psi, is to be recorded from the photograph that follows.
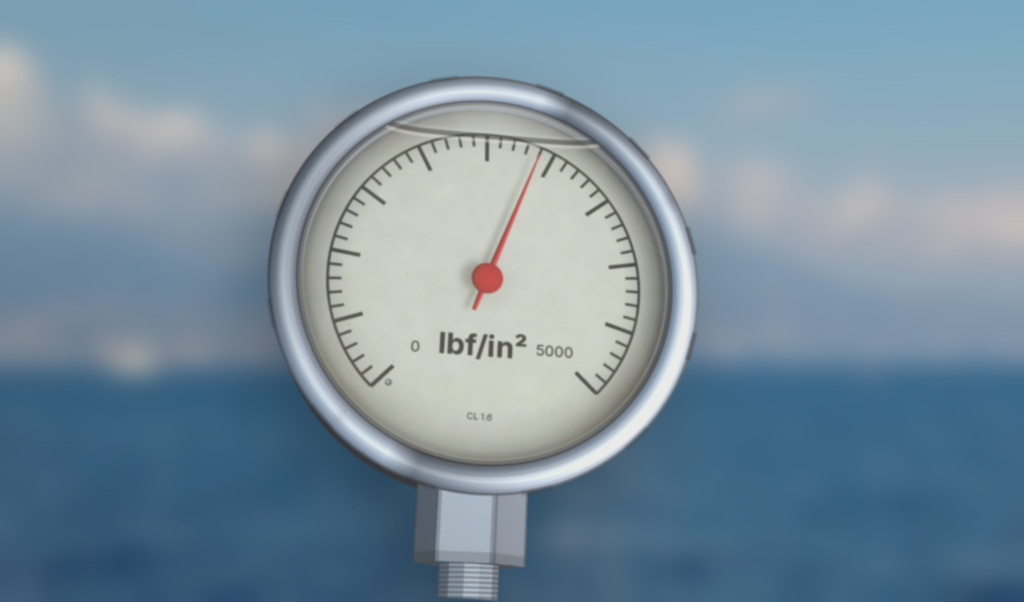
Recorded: 2900 psi
